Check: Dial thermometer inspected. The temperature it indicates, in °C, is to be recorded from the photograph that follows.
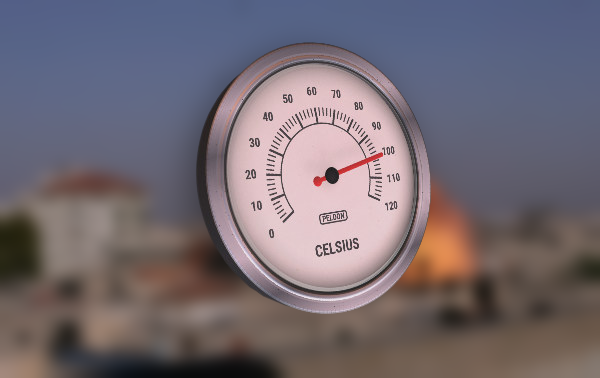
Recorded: 100 °C
